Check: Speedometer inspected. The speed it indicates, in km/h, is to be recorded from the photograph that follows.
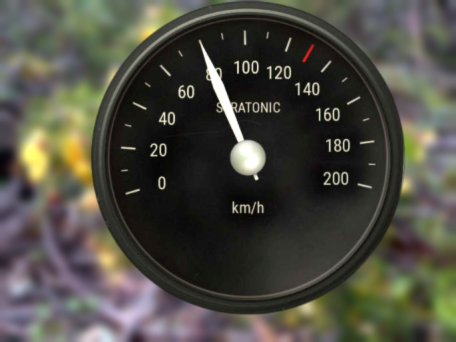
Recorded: 80 km/h
